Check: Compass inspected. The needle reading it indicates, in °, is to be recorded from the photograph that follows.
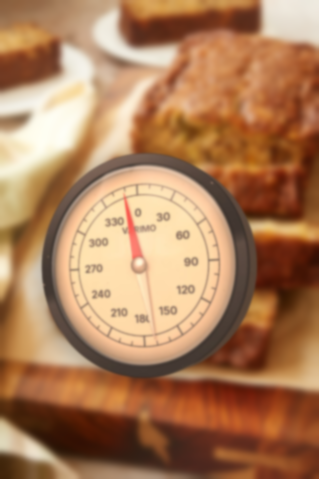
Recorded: 350 °
